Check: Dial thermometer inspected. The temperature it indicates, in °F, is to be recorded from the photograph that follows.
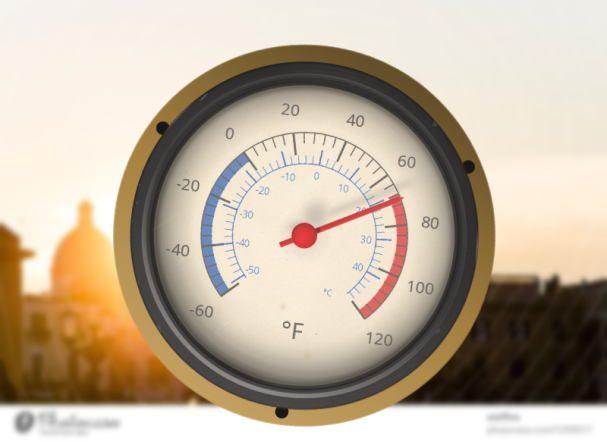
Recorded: 70 °F
